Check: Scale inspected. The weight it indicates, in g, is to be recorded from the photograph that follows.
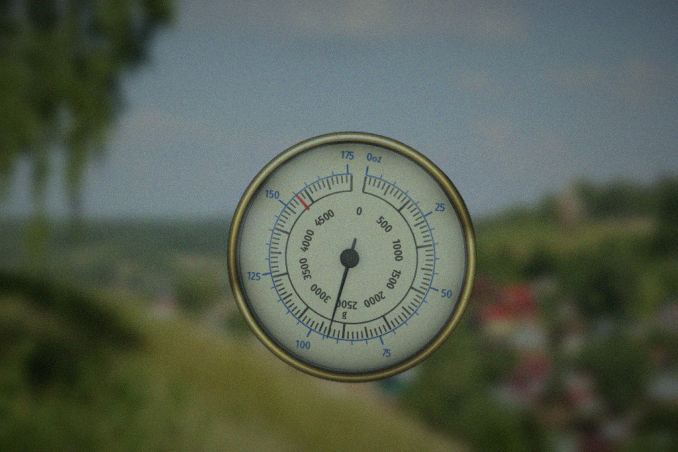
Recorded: 2650 g
